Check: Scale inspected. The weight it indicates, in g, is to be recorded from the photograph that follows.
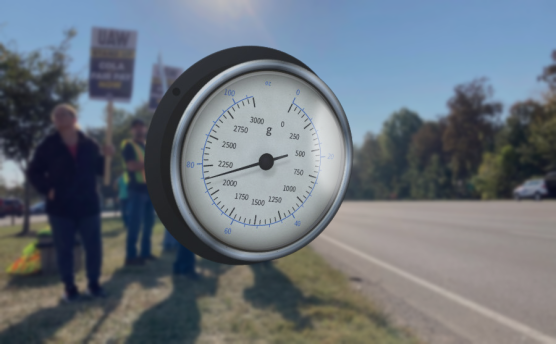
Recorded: 2150 g
